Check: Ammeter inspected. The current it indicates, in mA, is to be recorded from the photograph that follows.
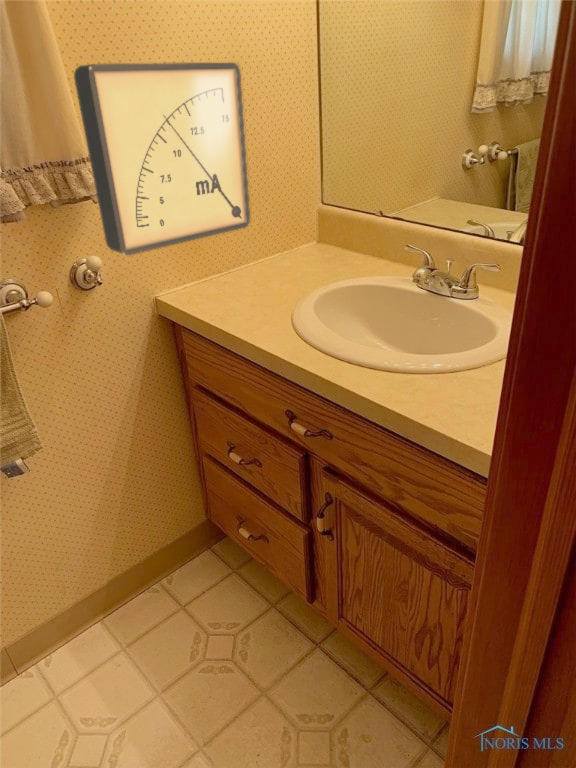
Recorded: 11 mA
